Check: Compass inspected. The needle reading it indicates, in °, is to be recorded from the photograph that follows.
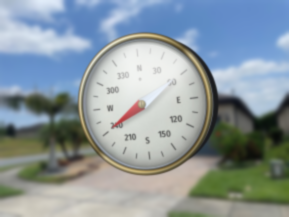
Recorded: 240 °
